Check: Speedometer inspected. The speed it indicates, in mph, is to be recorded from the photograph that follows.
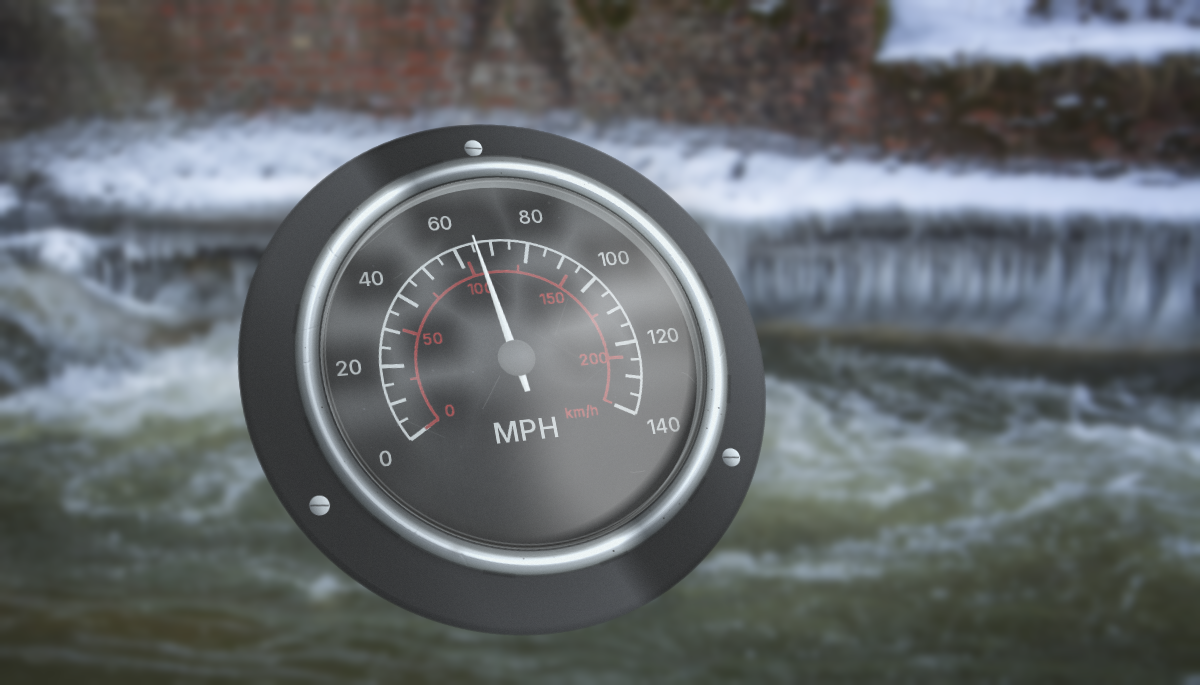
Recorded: 65 mph
